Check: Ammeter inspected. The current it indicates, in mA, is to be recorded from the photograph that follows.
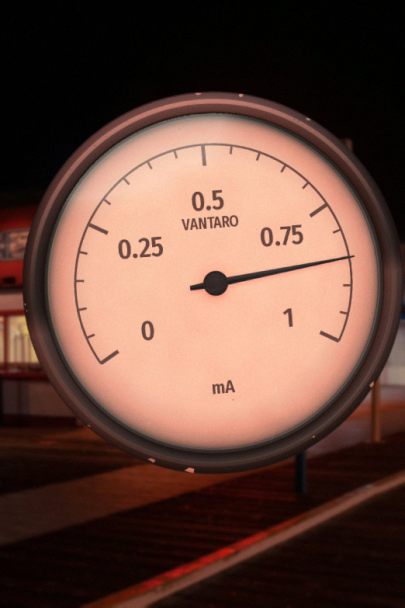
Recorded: 0.85 mA
